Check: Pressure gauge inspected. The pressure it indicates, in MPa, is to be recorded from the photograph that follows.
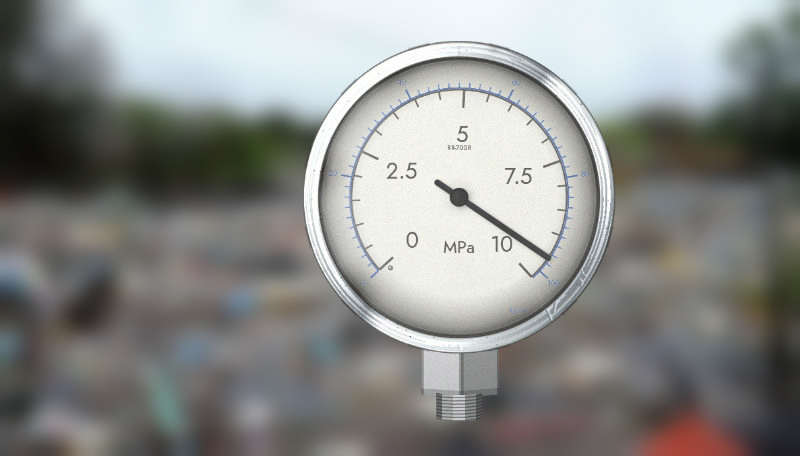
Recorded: 9.5 MPa
